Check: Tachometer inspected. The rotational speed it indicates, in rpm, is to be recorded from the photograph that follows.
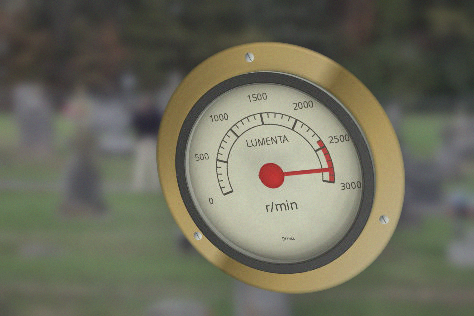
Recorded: 2800 rpm
